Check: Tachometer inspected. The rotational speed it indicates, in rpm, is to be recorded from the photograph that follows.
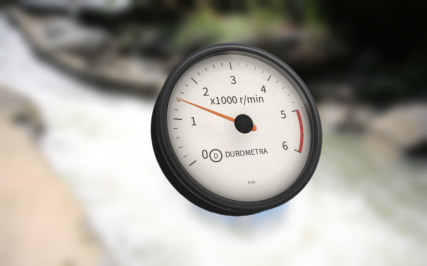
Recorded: 1400 rpm
